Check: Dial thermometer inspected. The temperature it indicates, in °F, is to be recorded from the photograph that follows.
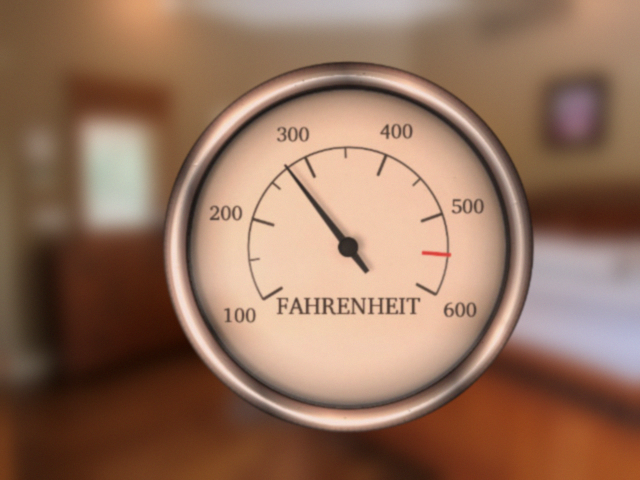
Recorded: 275 °F
